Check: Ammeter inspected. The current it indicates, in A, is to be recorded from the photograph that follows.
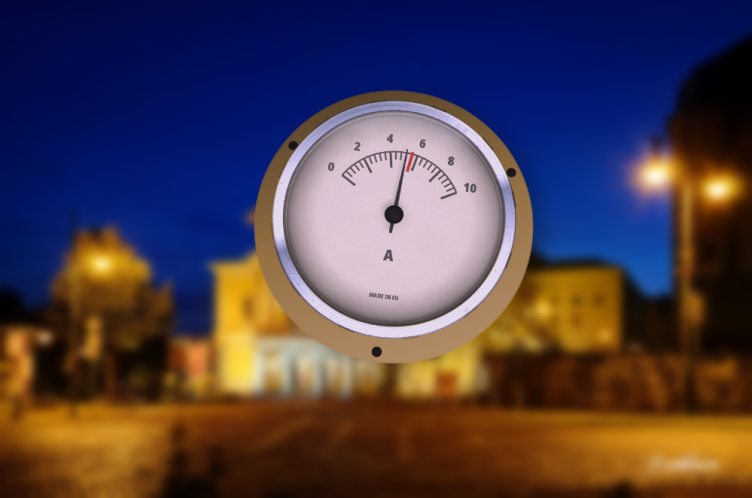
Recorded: 5.2 A
